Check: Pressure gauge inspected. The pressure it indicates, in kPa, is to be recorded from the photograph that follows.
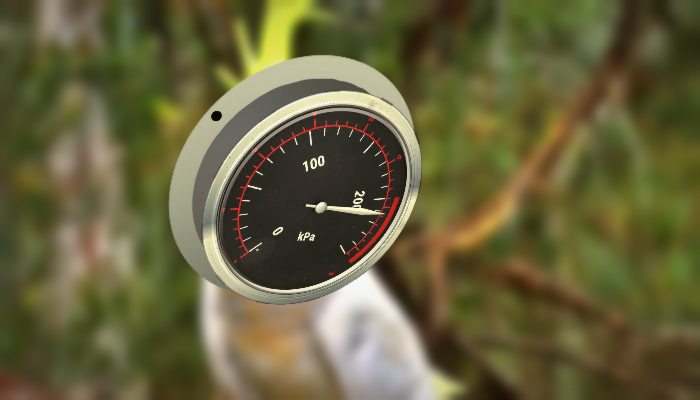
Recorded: 210 kPa
